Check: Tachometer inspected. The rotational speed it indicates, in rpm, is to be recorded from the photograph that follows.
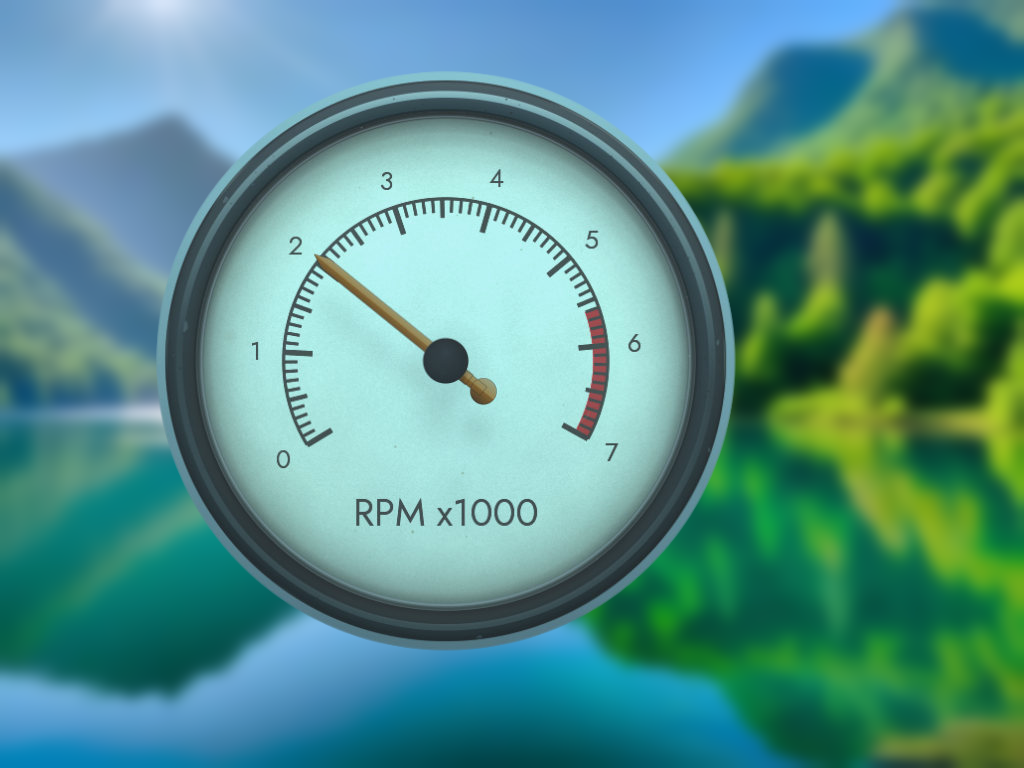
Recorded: 2050 rpm
